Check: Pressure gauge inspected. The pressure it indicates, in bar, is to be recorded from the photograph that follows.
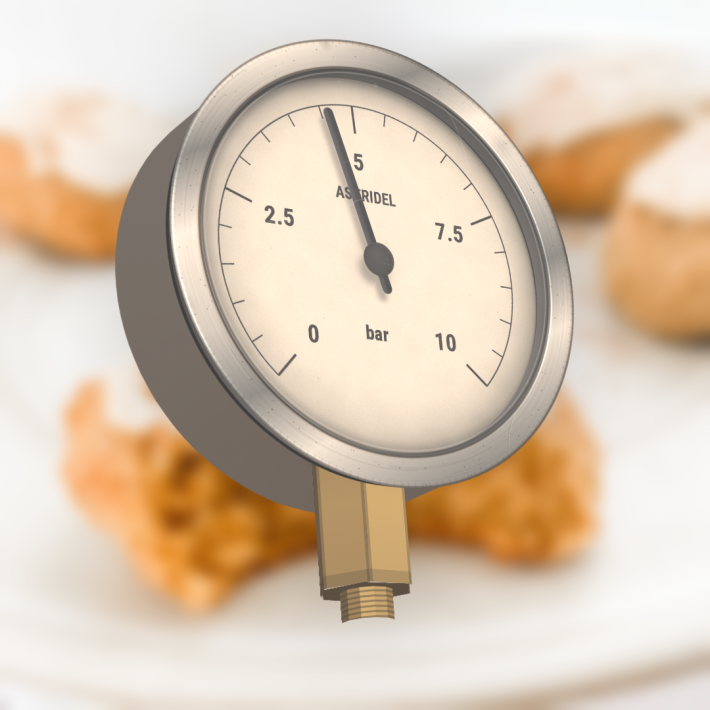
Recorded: 4.5 bar
